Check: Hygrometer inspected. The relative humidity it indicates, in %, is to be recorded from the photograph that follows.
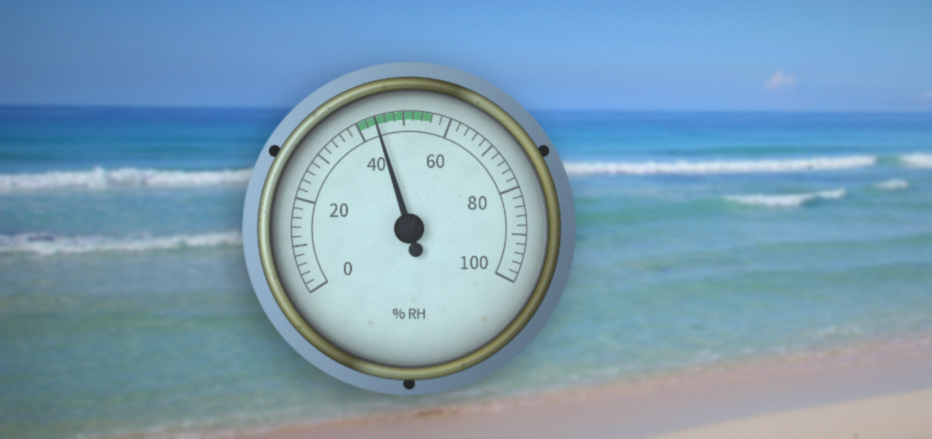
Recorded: 44 %
